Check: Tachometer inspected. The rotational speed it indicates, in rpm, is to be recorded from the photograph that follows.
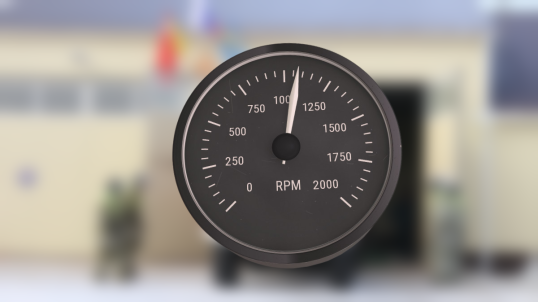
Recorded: 1075 rpm
